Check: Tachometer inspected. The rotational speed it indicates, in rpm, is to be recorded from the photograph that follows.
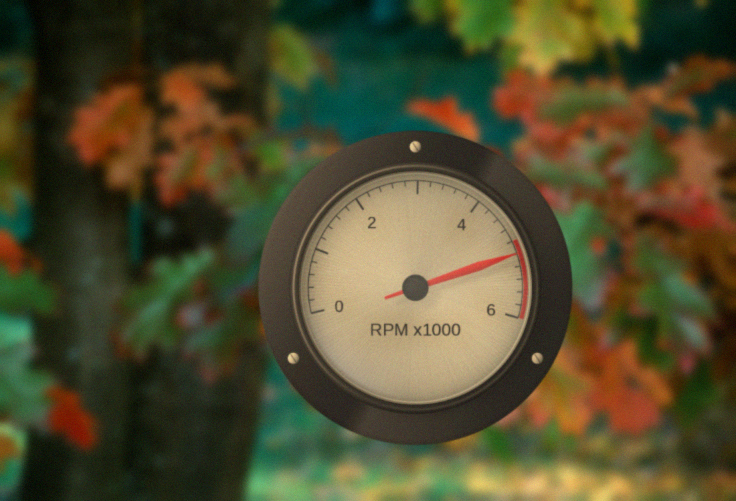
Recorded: 5000 rpm
